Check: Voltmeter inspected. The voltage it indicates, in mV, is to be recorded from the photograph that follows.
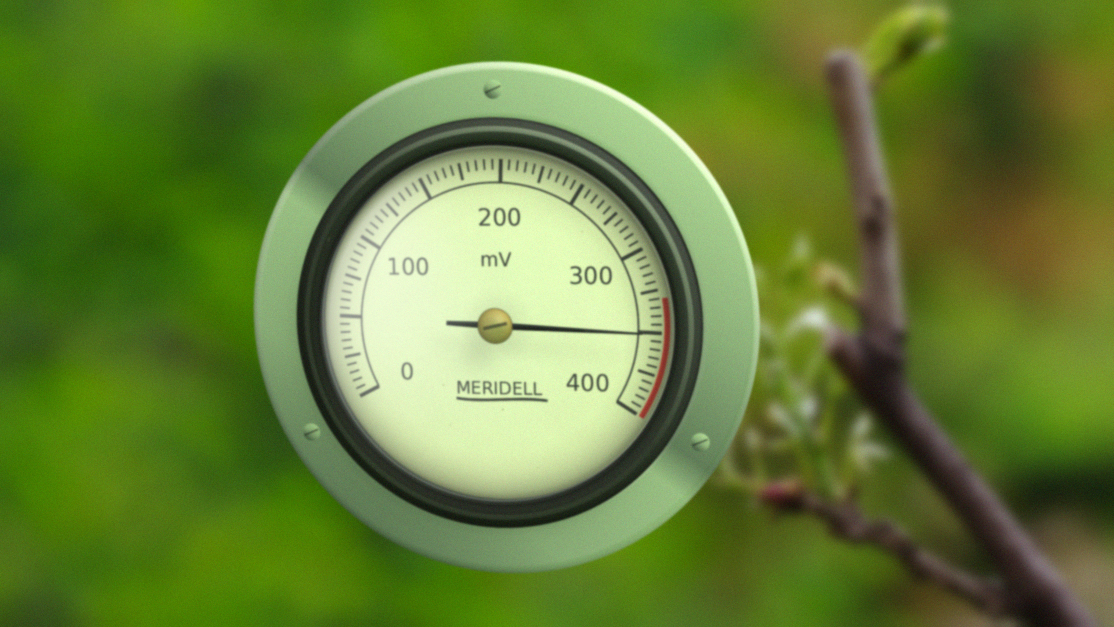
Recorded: 350 mV
